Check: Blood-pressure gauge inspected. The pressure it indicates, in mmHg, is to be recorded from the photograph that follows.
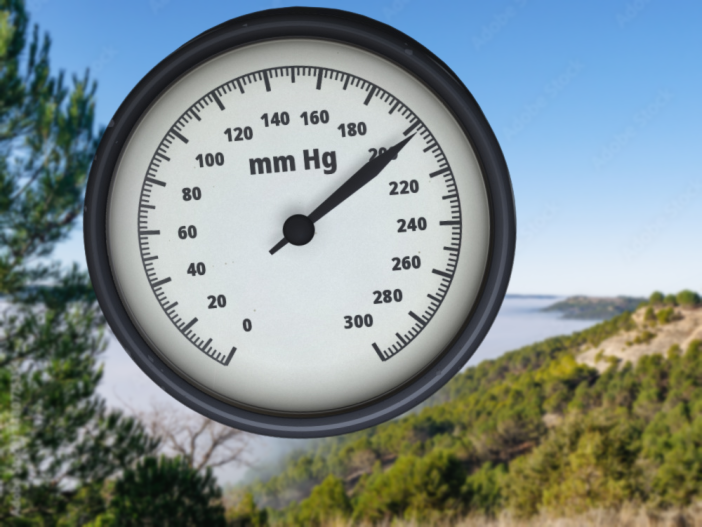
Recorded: 202 mmHg
